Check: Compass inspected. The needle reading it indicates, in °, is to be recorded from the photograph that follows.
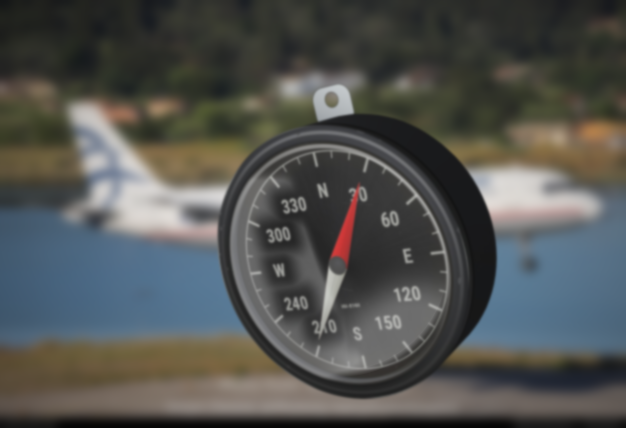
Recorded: 30 °
